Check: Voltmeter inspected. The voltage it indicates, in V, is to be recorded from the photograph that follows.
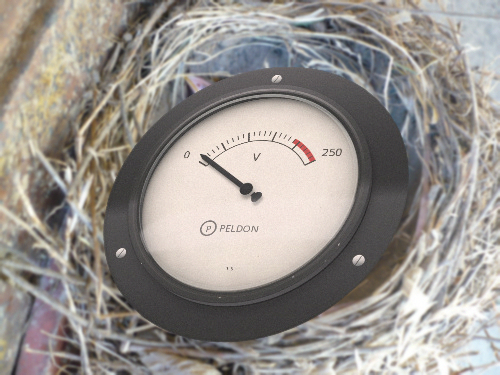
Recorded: 10 V
